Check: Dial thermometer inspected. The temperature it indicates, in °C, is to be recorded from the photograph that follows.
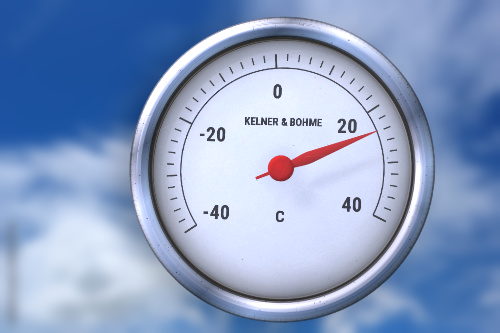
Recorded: 24 °C
